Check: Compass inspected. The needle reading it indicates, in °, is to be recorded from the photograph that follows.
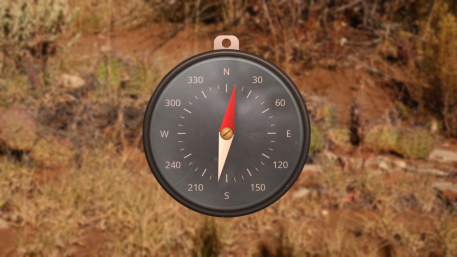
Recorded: 10 °
